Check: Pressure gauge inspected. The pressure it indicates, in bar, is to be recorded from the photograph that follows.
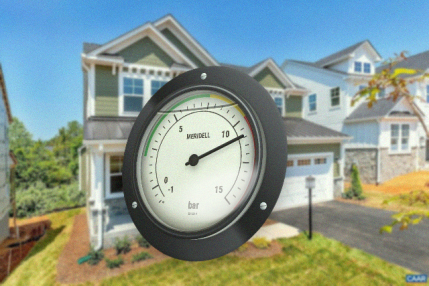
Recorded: 11 bar
